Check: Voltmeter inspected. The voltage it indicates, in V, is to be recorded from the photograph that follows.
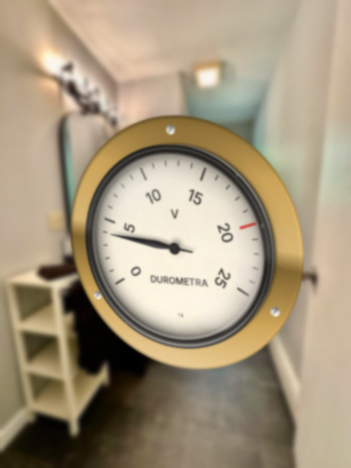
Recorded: 4 V
